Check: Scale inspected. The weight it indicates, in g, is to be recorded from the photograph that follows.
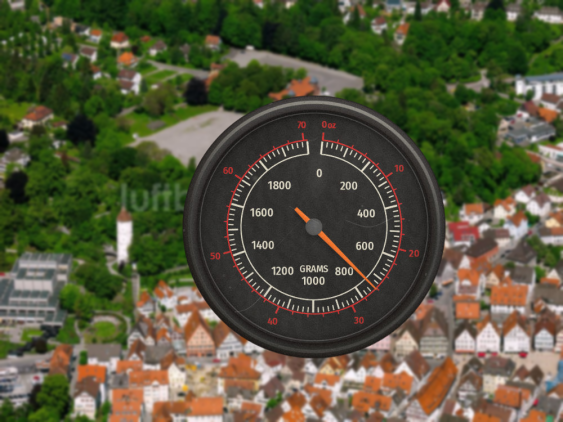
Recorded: 740 g
